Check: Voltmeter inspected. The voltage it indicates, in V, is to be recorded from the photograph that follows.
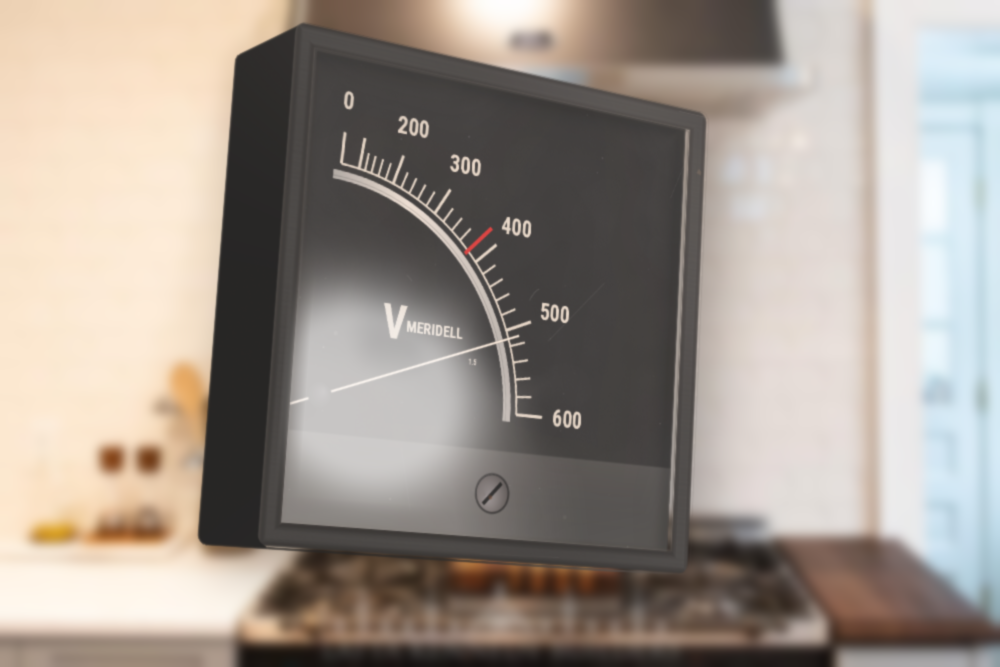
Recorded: 510 V
